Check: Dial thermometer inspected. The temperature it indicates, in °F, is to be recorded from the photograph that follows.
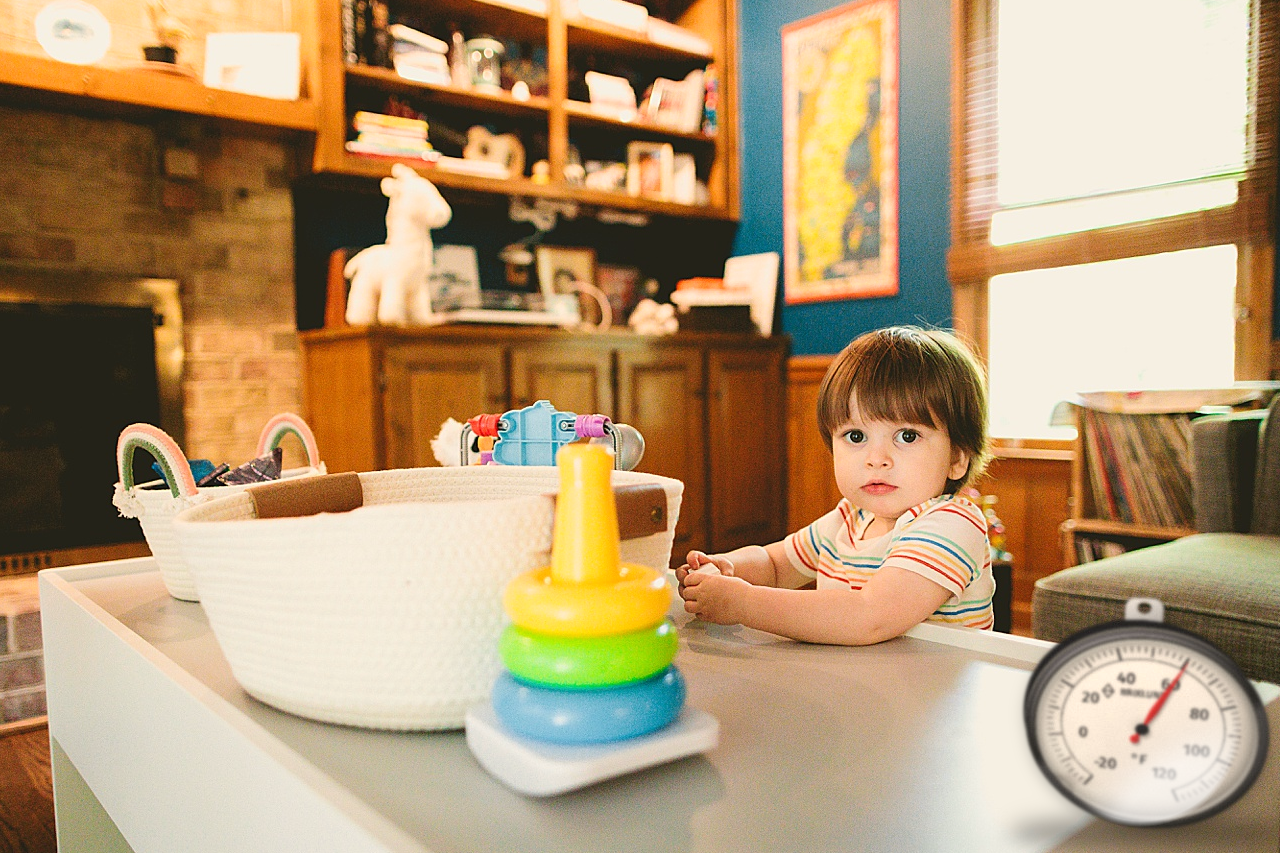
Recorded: 60 °F
